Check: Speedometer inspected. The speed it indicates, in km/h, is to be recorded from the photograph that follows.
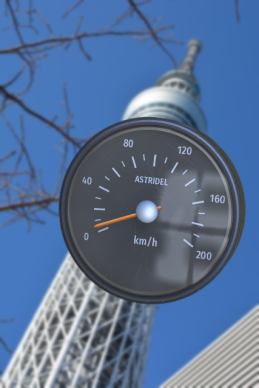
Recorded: 5 km/h
